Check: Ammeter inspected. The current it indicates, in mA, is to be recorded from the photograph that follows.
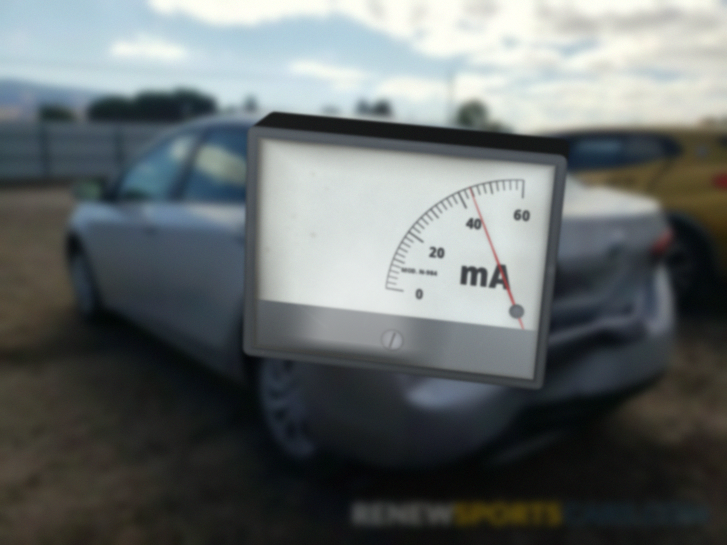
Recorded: 44 mA
